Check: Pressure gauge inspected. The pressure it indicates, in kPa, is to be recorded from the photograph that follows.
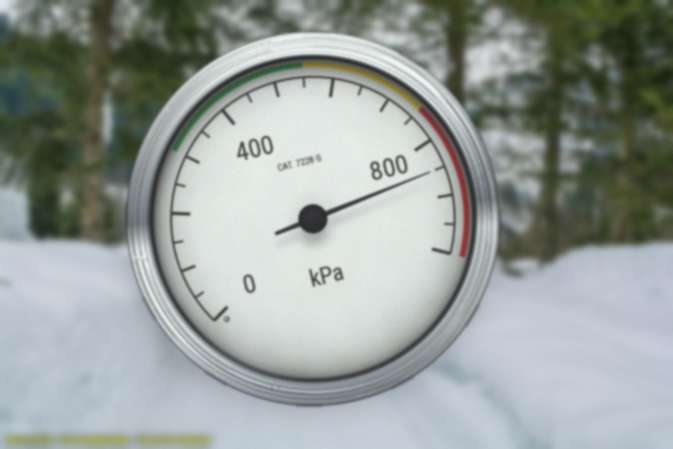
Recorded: 850 kPa
